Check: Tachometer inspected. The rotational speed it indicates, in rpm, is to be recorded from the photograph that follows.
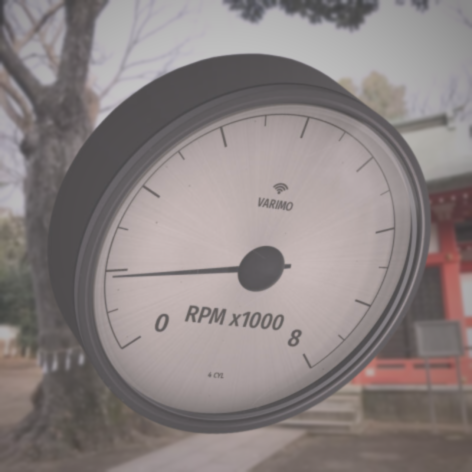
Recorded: 1000 rpm
